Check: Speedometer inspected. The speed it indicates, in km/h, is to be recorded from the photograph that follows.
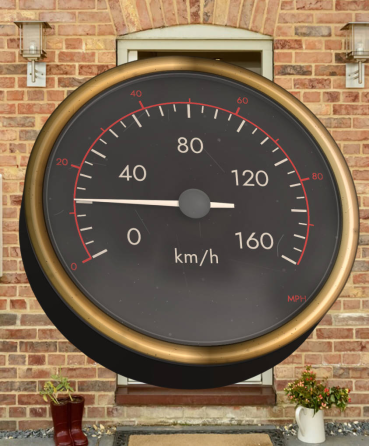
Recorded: 20 km/h
